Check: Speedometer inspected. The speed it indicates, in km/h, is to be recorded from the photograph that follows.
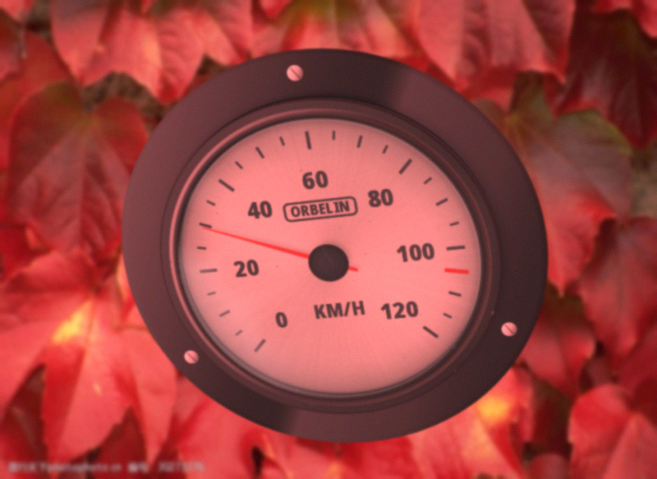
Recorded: 30 km/h
